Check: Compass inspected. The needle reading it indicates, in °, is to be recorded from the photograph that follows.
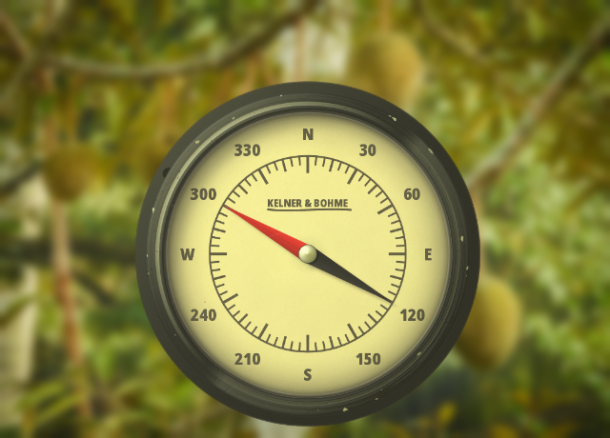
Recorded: 300 °
